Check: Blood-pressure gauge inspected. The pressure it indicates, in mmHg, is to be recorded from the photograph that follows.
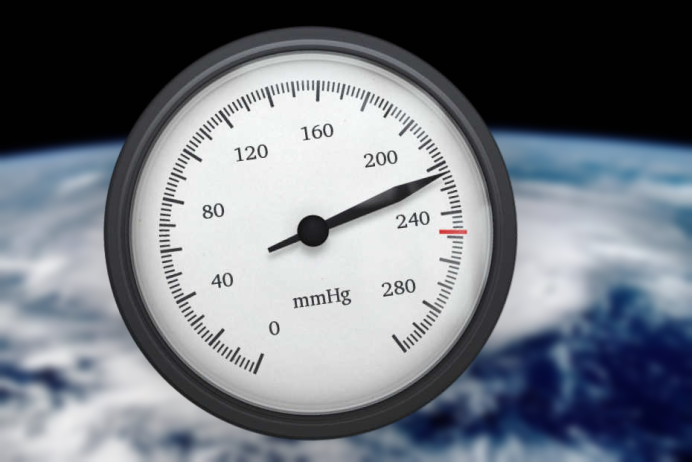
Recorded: 224 mmHg
